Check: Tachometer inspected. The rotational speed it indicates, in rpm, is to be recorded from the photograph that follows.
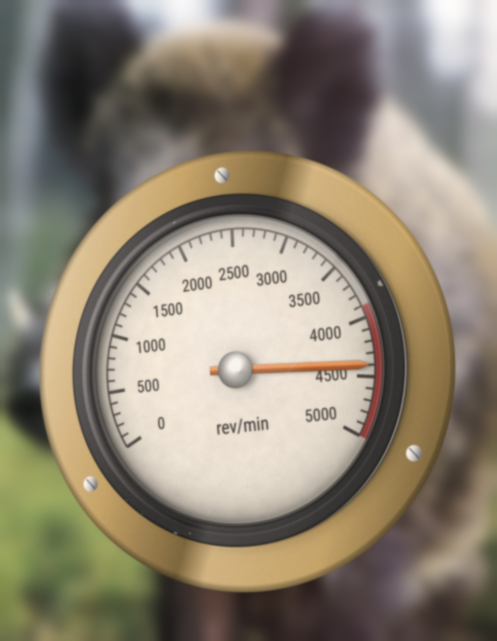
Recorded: 4400 rpm
